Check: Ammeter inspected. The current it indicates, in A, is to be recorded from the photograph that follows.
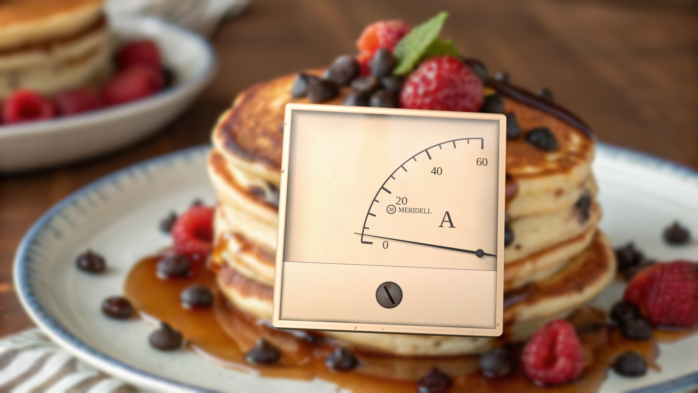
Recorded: 2.5 A
